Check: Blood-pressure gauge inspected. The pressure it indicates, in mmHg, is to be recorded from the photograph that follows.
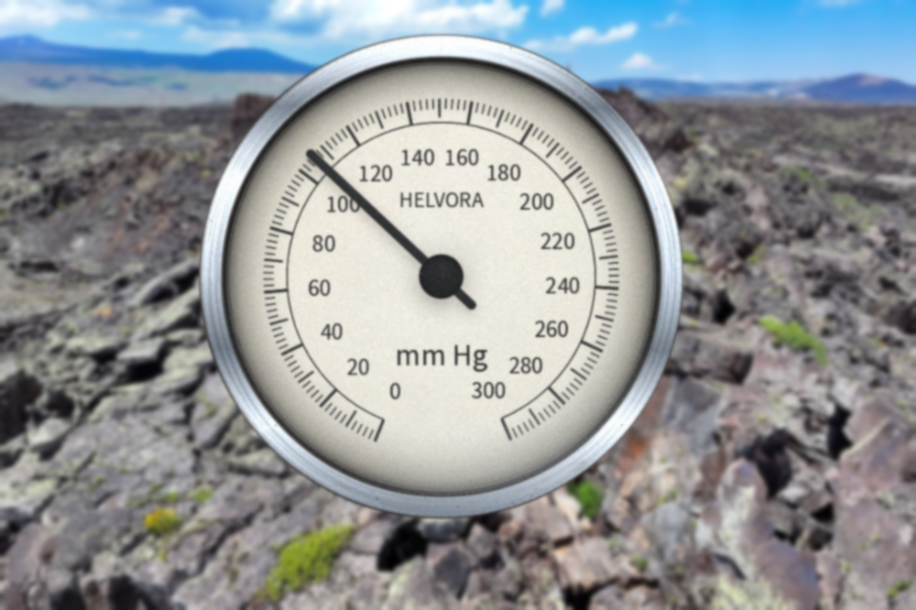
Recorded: 106 mmHg
